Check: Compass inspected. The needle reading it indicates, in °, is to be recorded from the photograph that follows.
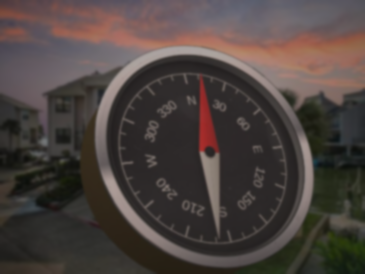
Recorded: 10 °
